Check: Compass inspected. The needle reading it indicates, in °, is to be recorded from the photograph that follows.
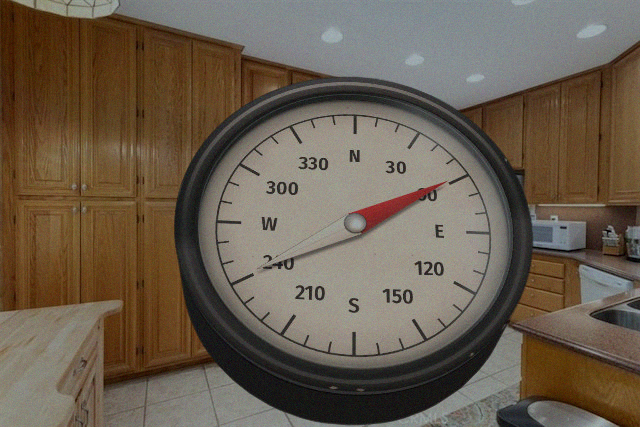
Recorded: 60 °
